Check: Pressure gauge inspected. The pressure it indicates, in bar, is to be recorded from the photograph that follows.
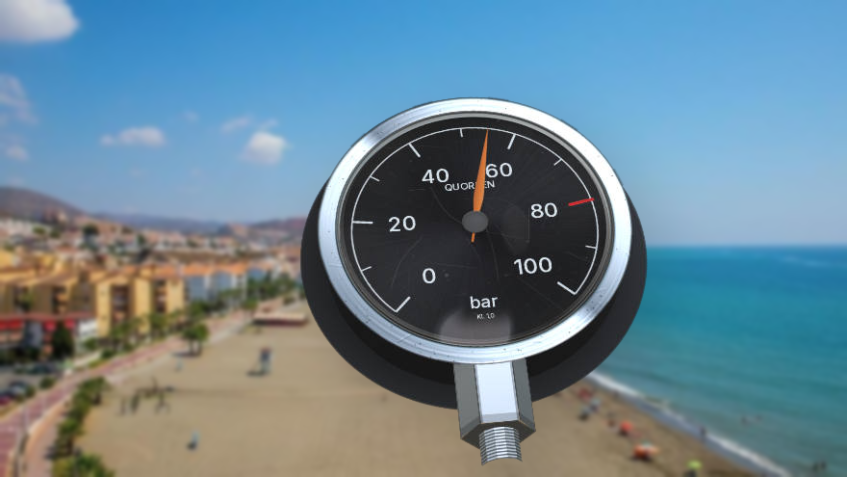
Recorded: 55 bar
